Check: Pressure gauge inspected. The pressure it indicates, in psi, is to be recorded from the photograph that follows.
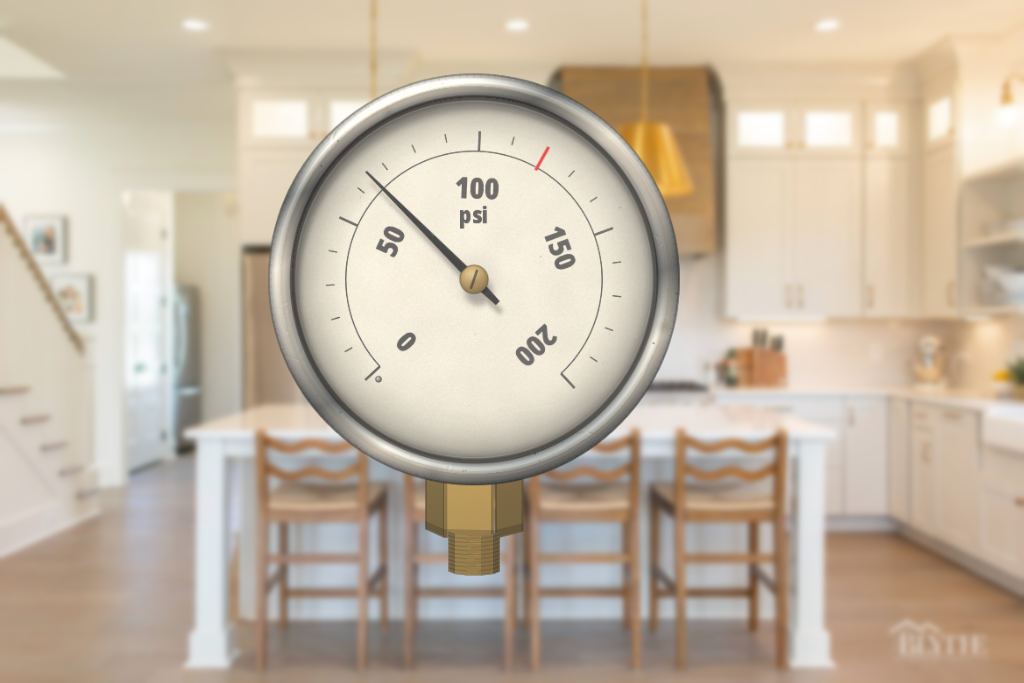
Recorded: 65 psi
